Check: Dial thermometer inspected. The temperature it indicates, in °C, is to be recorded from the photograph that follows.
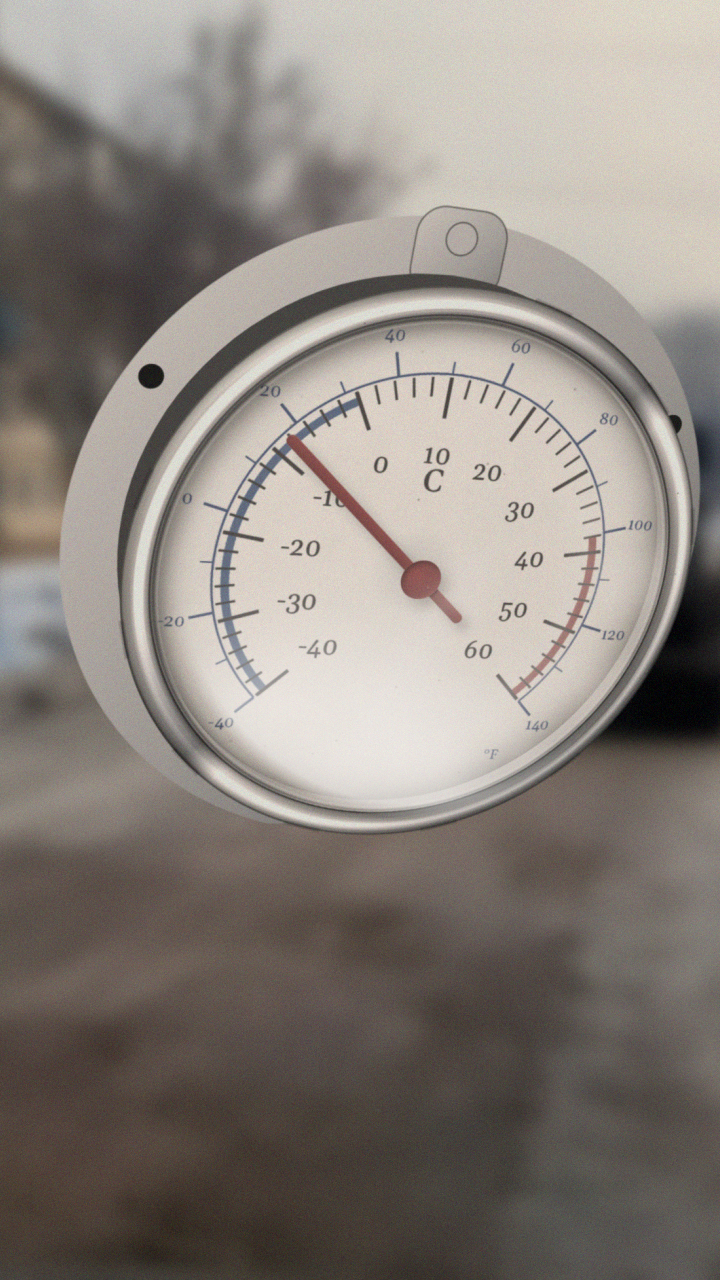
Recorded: -8 °C
